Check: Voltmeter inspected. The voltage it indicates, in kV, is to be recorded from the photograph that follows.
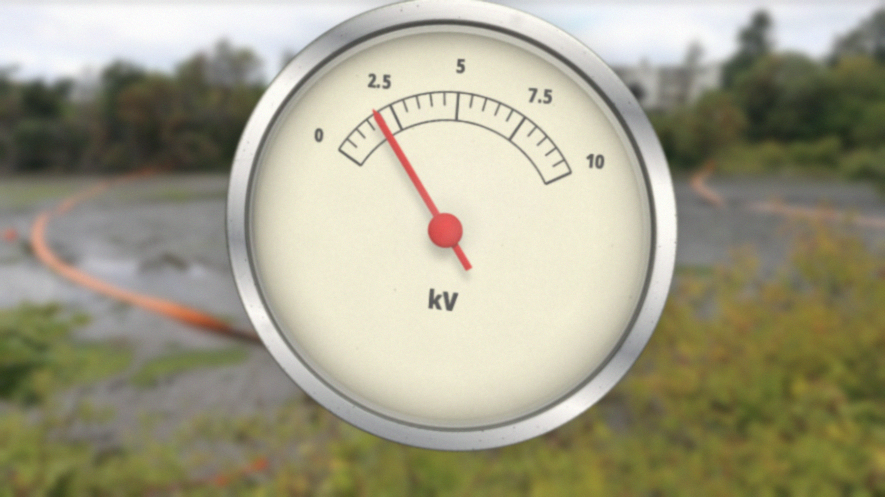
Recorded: 2 kV
